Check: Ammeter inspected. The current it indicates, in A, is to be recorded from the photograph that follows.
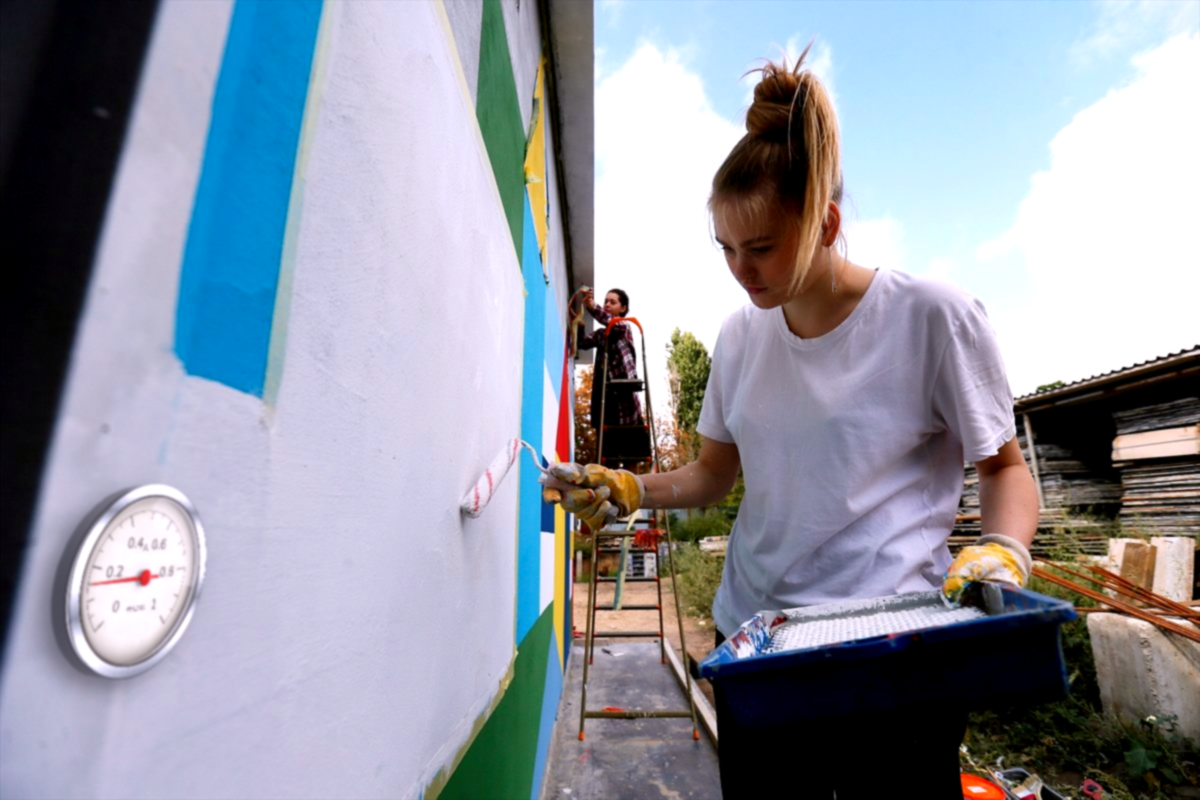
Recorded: 0.15 A
